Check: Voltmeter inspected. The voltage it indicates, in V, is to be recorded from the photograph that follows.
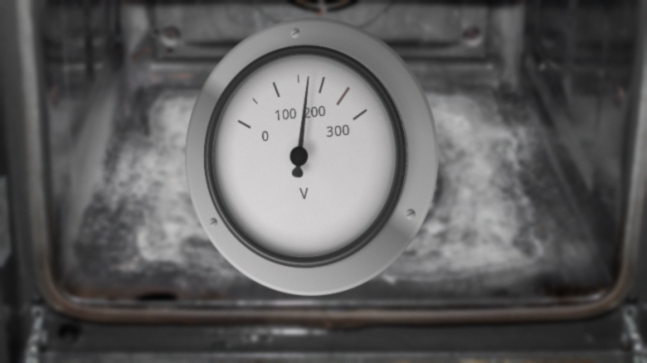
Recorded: 175 V
